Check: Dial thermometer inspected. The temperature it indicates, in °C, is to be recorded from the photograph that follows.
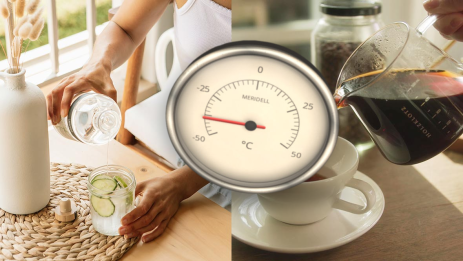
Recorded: -37.5 °C
